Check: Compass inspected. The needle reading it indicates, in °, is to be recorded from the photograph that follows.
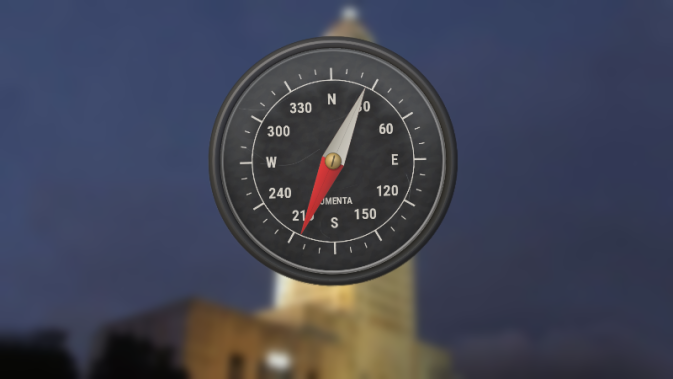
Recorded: 205 °
